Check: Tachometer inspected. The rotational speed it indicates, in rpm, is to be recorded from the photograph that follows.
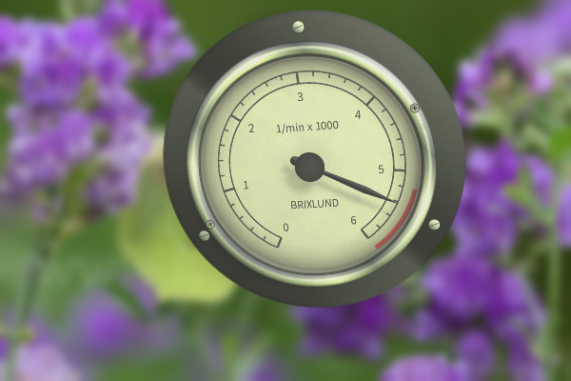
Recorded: 5400 rpm
